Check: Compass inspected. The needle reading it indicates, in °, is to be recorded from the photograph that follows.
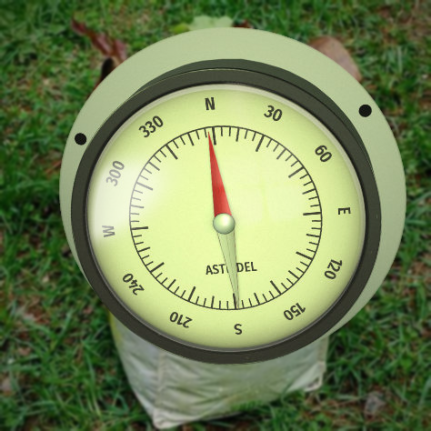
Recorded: 357.5 °
